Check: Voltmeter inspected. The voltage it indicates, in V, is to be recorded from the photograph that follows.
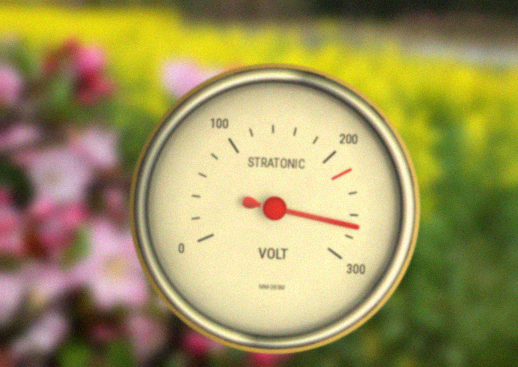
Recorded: 270 V
